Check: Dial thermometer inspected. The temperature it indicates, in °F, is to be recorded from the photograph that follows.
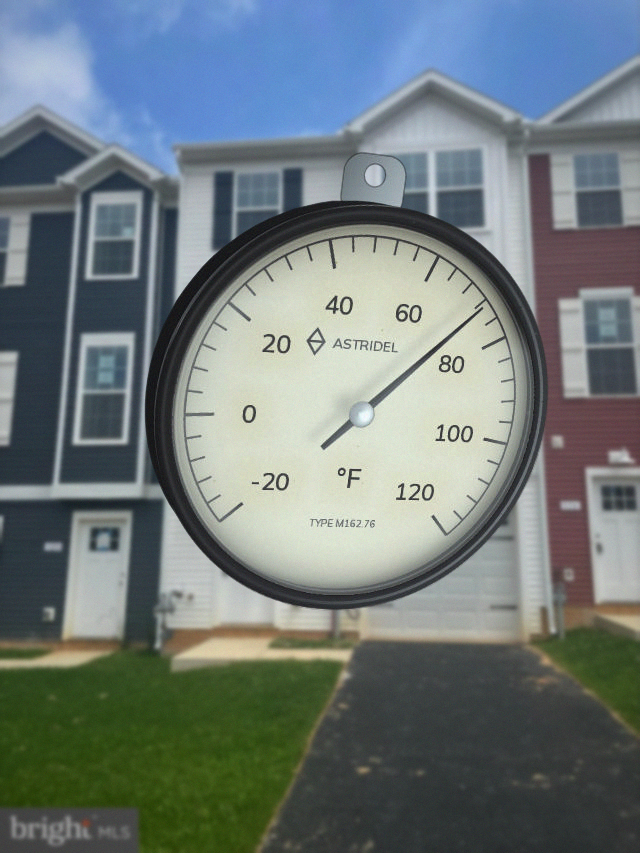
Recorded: 72 °F
